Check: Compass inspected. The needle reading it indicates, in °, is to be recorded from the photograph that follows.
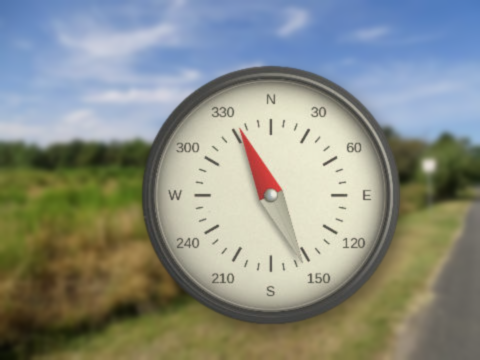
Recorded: 335 °
